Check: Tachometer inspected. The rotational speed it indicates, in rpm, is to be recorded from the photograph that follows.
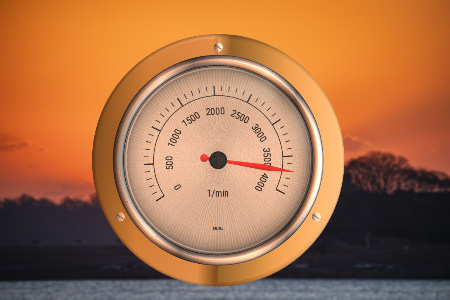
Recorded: 3700 rpm
